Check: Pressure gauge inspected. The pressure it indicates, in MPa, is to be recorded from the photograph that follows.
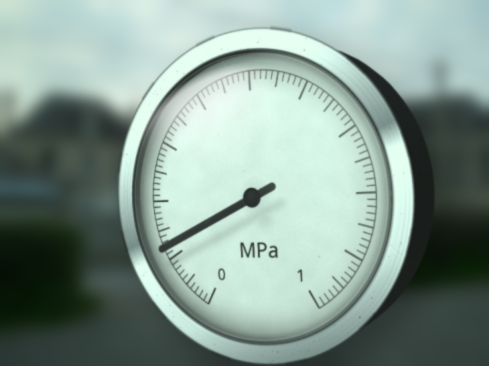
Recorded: 0.12 MPa
